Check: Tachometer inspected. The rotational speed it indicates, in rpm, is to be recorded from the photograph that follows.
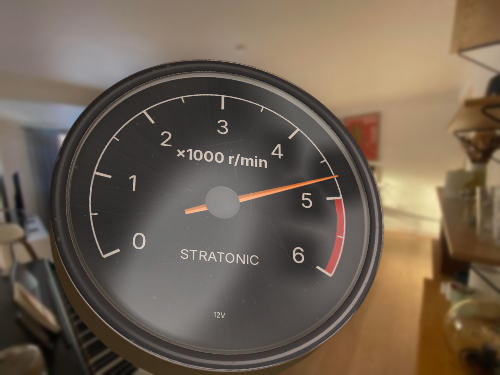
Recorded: 4750 rpm
